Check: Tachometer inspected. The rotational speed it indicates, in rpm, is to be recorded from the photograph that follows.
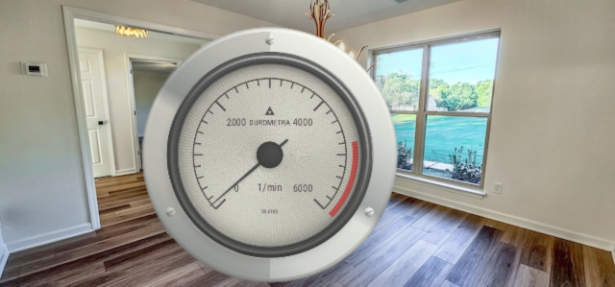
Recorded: 100 rpm
